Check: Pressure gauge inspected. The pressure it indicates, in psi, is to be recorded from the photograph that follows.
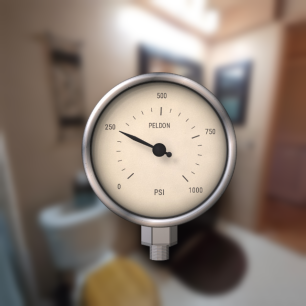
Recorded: 250 psi
